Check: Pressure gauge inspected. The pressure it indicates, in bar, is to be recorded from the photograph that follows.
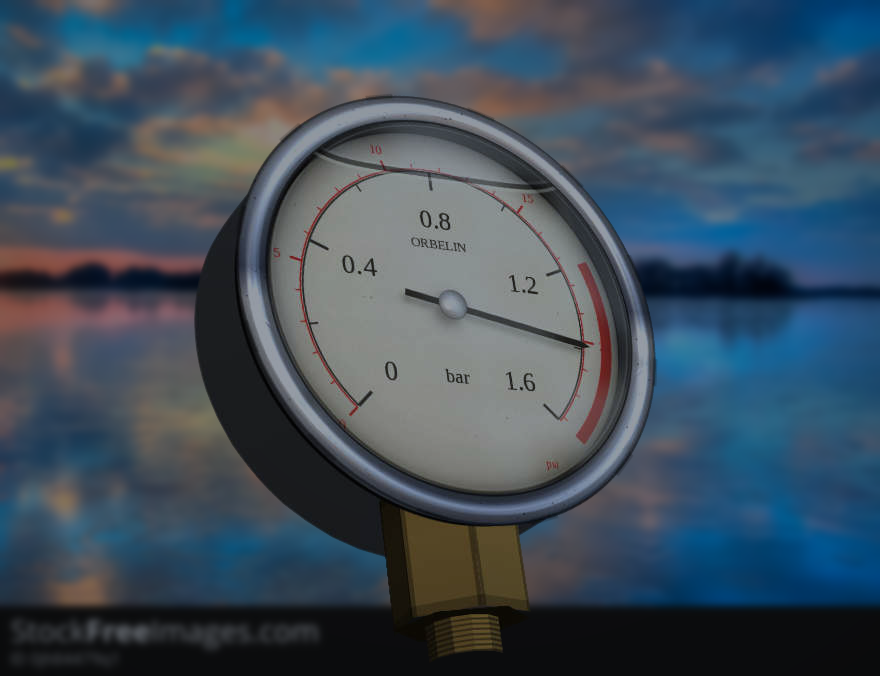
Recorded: 1.4 bar
